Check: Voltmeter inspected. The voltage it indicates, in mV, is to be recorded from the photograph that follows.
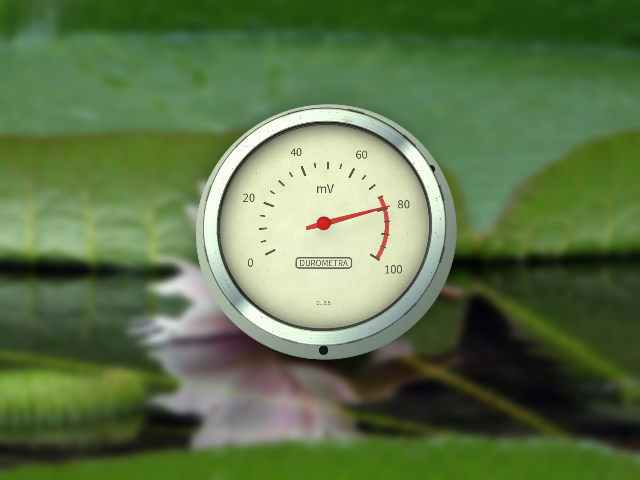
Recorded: 80 mV
